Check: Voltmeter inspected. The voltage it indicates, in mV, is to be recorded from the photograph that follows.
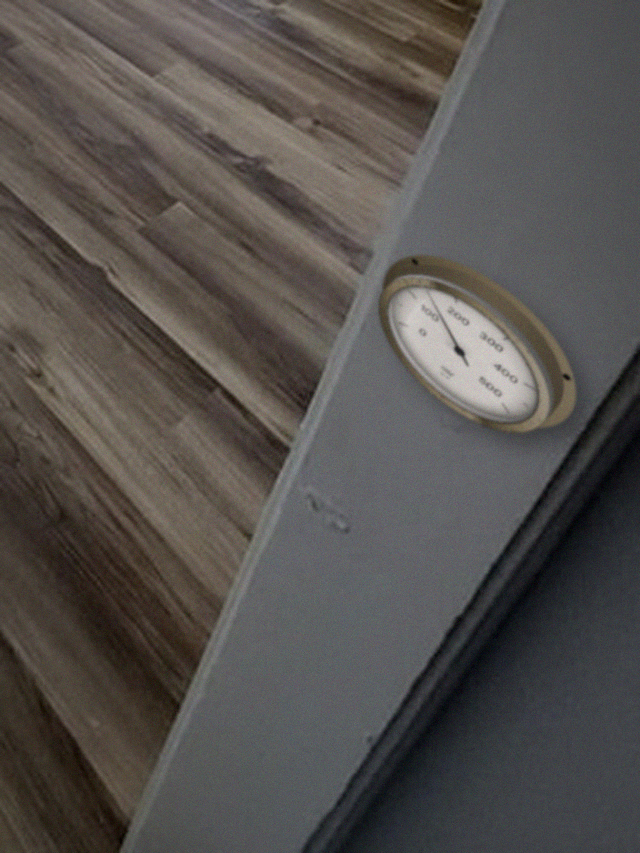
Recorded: 150 mV
